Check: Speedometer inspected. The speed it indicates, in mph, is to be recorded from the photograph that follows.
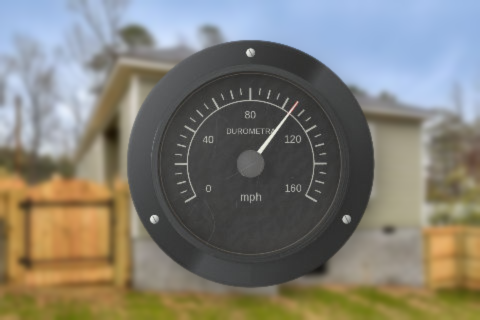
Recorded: 105 mph
